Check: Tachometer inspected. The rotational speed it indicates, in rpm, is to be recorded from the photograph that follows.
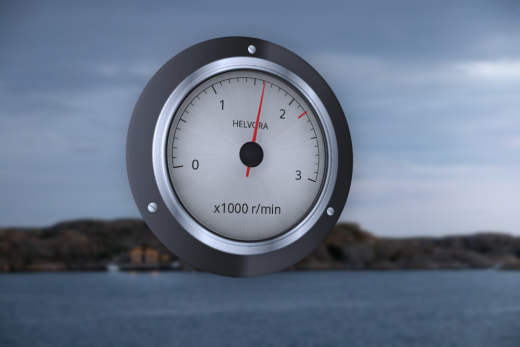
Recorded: 1600 rpm
